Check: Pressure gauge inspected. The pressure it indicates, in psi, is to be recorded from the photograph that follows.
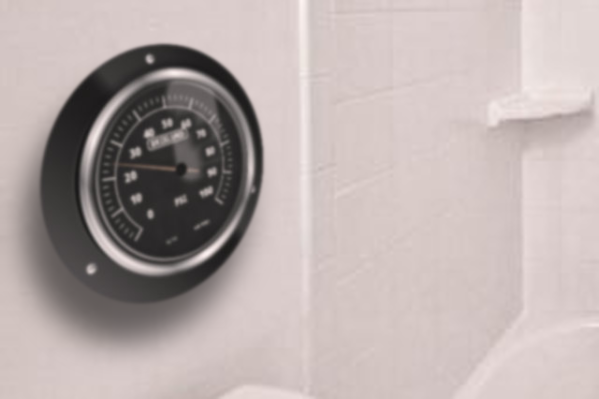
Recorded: 24 psi
